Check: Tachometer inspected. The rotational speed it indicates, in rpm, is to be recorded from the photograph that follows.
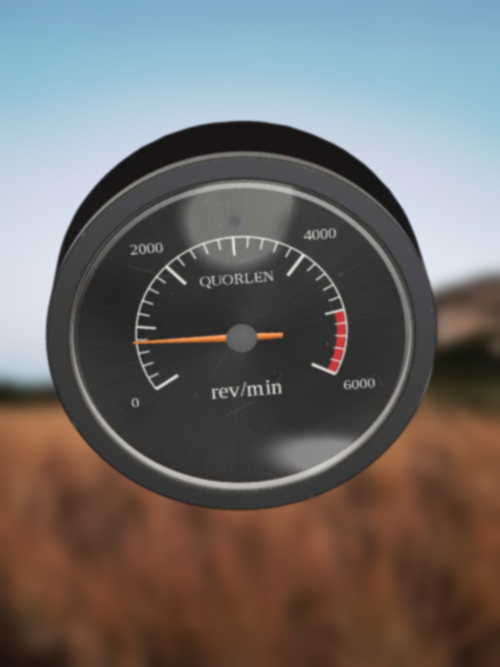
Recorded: 800 rpm
